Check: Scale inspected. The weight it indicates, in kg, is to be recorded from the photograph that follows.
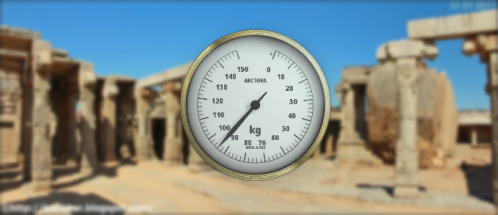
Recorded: 94 kg
